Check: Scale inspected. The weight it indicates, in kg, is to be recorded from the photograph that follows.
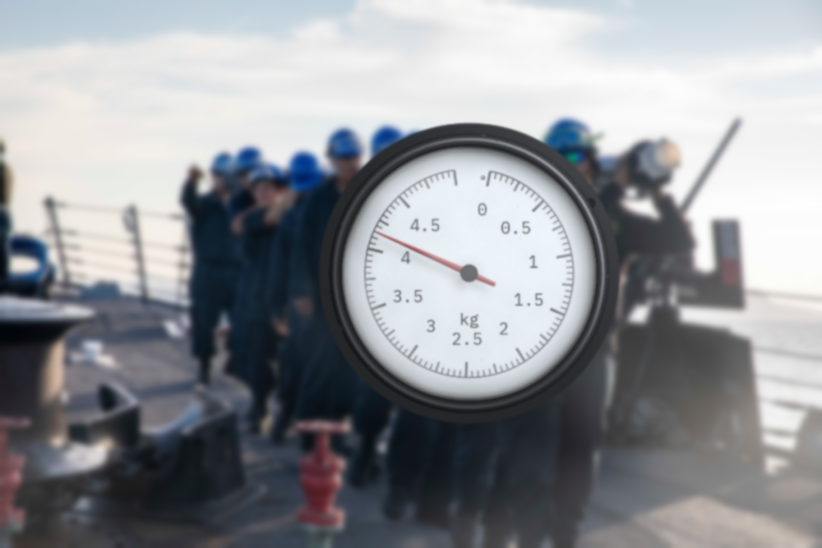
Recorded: 4.15 kg
